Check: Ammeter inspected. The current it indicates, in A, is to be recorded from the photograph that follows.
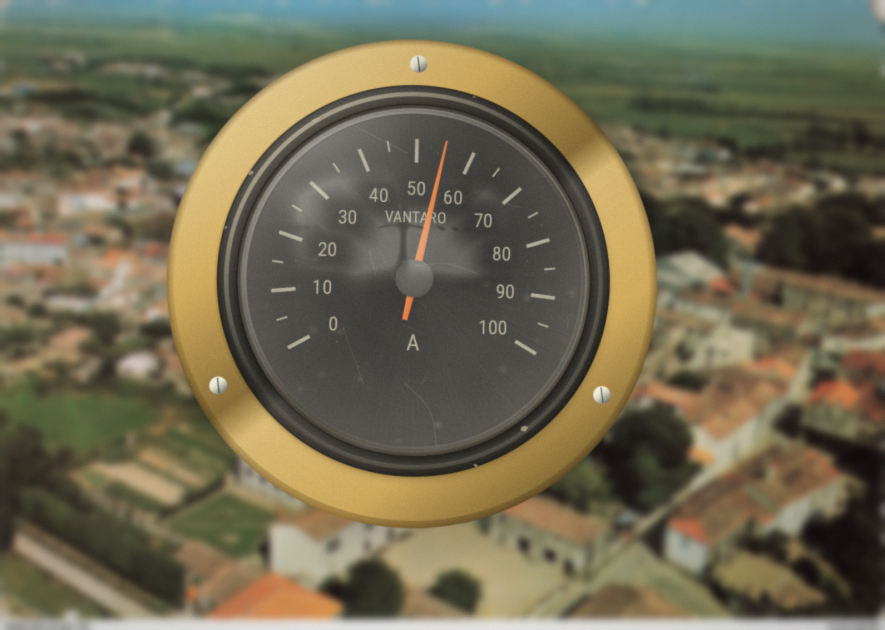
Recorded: 55 A
